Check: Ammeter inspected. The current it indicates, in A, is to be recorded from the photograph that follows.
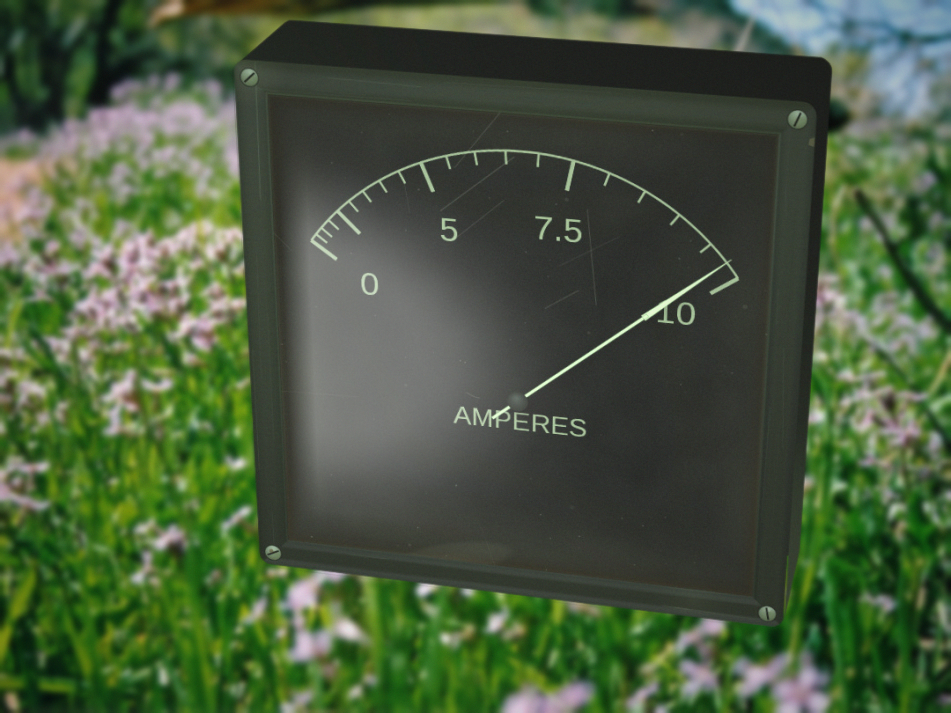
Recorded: 9.75 A
